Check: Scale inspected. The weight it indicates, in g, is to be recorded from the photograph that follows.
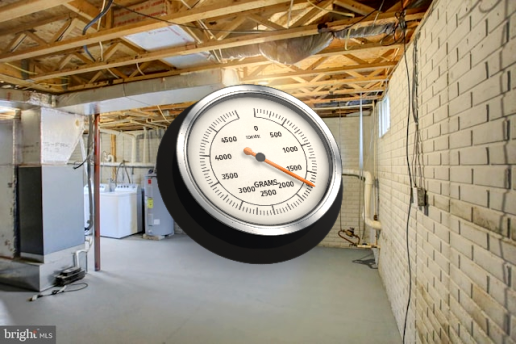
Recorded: 1750 g
